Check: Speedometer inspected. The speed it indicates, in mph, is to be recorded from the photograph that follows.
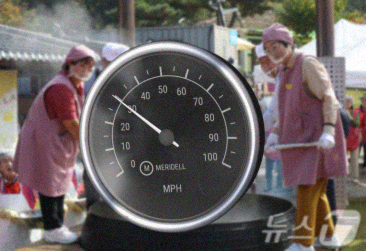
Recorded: 30 mph
